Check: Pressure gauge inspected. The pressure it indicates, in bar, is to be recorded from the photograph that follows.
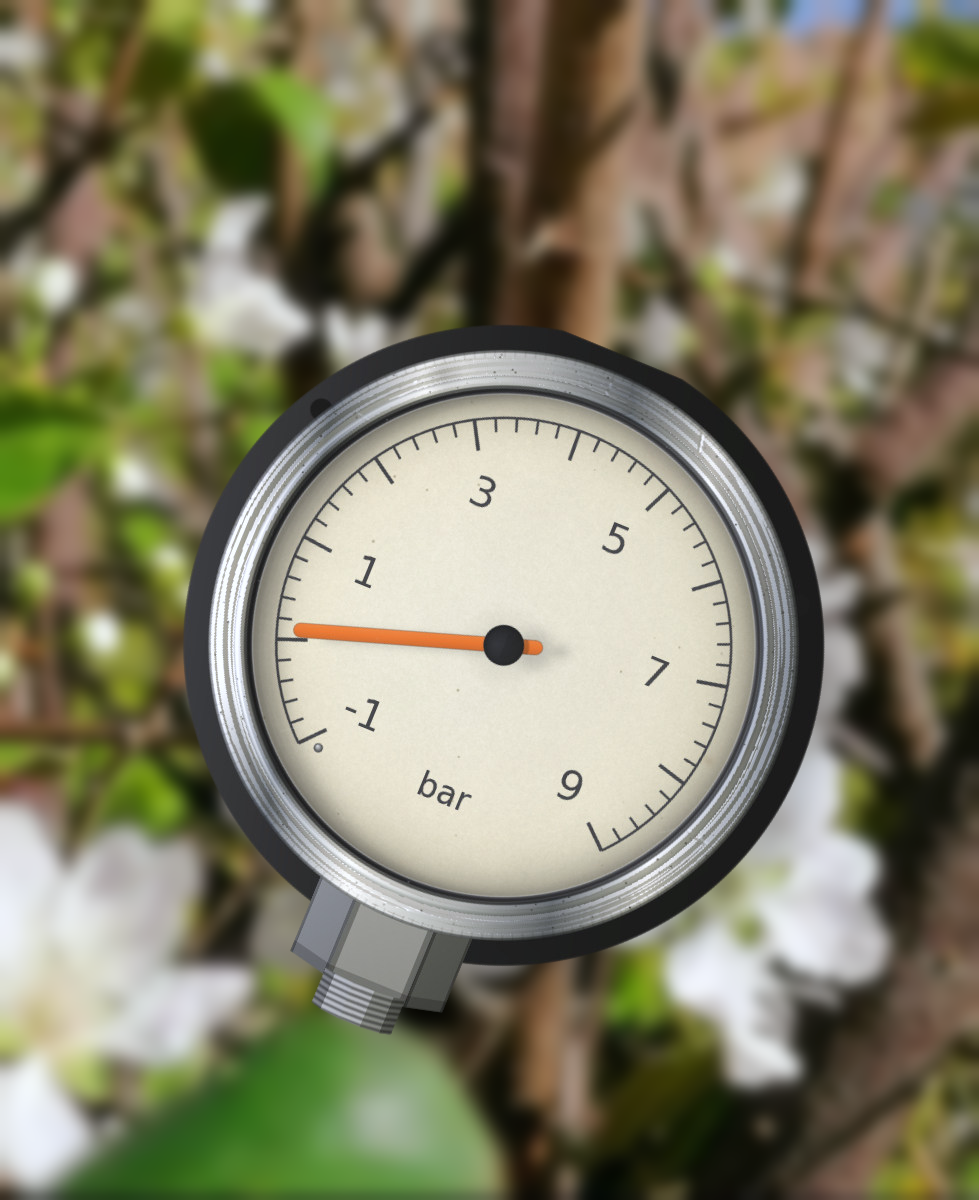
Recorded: 0.1 bar
